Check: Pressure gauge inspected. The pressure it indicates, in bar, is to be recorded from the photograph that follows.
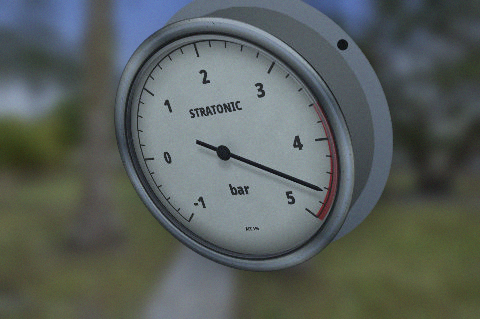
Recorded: 4.6 bar
